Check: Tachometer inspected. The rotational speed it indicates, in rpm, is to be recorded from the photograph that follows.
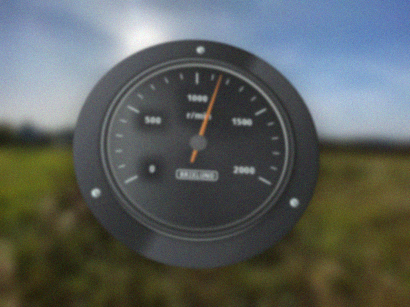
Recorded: 1150 rpm
